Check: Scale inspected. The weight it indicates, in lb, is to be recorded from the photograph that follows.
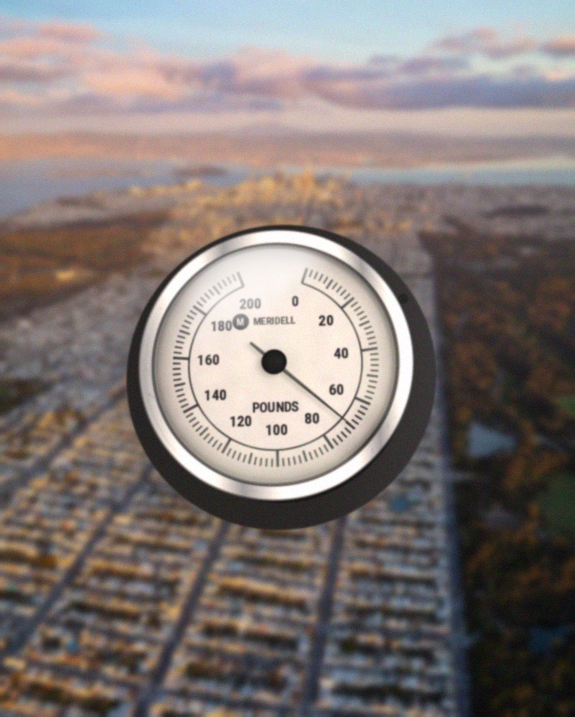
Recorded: 70 lb
